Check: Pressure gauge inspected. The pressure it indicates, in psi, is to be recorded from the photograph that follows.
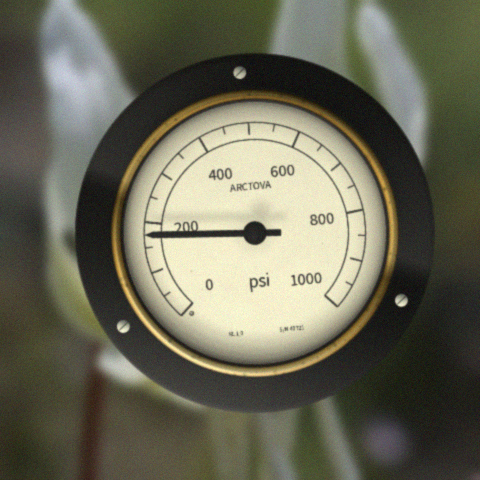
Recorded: 175 psi
